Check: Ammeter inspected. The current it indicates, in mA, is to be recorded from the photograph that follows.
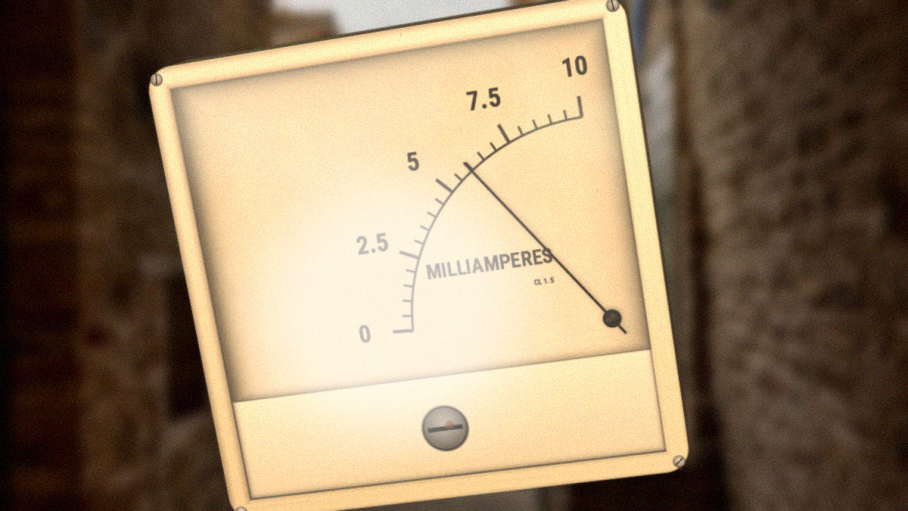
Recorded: 6 mA
